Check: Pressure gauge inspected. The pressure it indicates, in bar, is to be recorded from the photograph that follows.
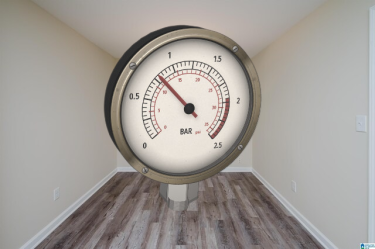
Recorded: 0.8 bar
